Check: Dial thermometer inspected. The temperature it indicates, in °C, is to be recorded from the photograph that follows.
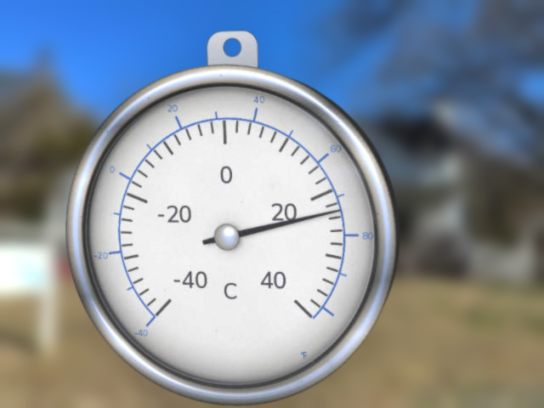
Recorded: 23 °C
